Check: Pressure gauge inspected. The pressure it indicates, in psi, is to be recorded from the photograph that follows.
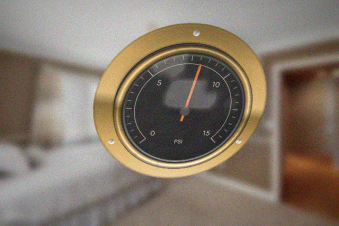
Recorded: 8 psi
